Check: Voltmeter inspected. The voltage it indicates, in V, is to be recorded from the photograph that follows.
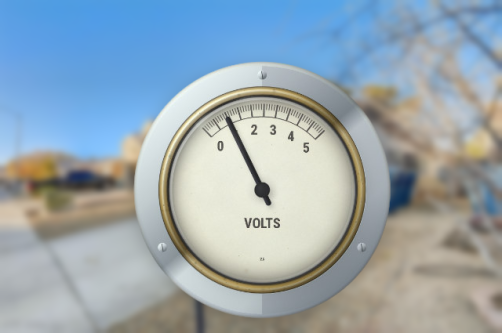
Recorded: 1 V
